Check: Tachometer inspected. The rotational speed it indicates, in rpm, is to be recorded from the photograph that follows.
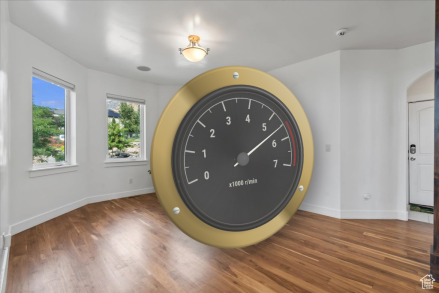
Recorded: 5500 rpm
